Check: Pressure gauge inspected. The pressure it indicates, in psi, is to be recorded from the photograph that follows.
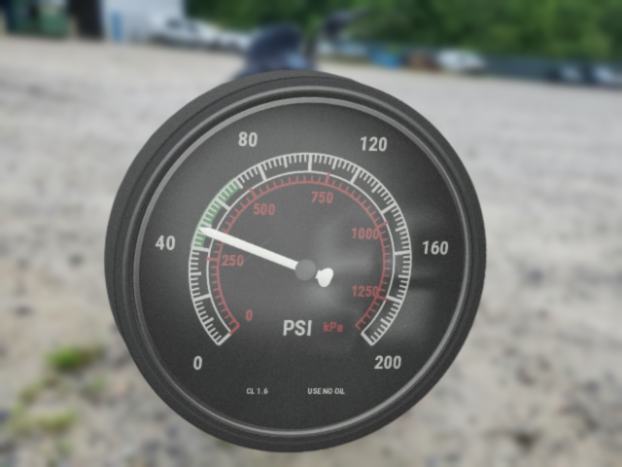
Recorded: 48 psi
